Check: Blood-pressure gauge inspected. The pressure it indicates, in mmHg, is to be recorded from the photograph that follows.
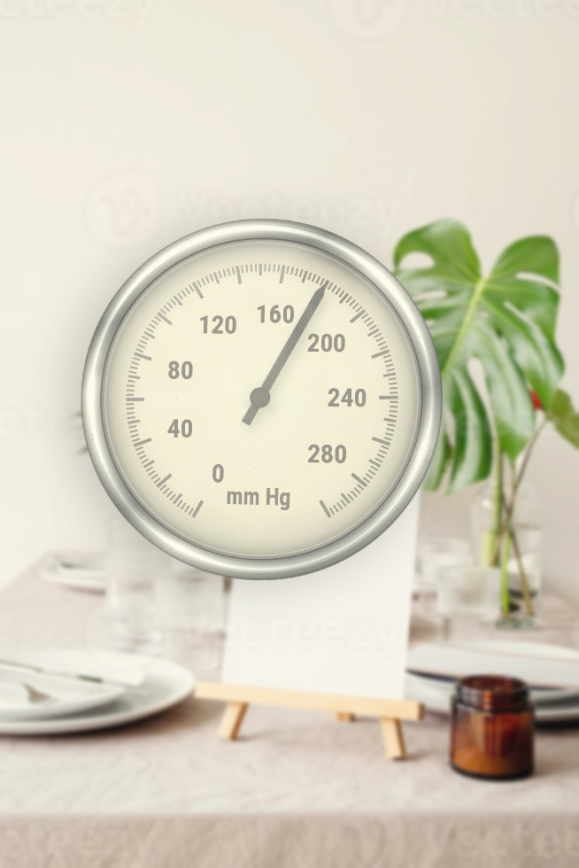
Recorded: 180 mmHg
